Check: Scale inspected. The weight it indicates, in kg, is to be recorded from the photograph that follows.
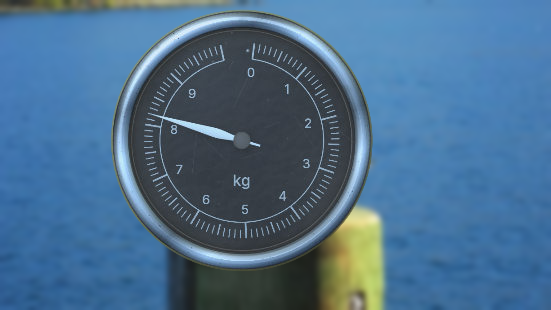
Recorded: 8.2 kg
